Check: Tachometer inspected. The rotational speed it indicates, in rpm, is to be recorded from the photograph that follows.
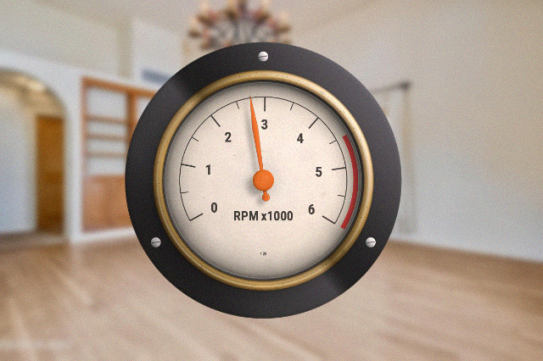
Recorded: 2750 rpm
